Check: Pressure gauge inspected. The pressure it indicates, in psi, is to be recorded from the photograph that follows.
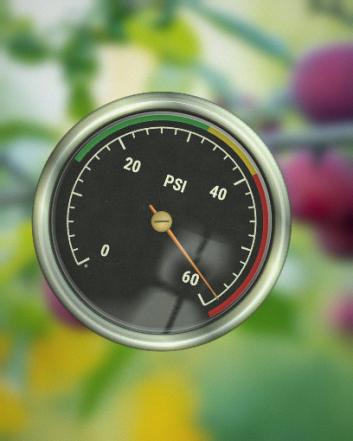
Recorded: 58 psi
